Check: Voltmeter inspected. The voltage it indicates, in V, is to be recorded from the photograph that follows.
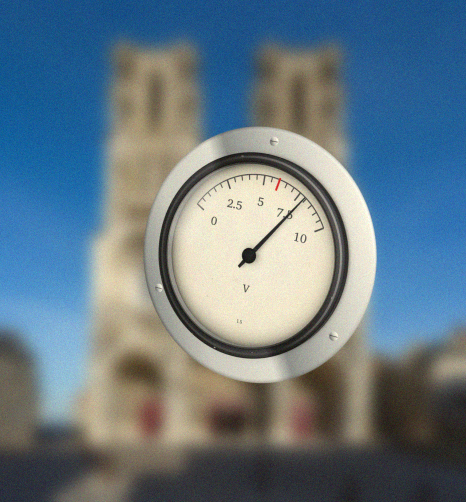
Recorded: 8 V
